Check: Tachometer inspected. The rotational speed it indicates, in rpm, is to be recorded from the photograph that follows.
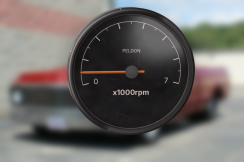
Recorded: 500 rpm
